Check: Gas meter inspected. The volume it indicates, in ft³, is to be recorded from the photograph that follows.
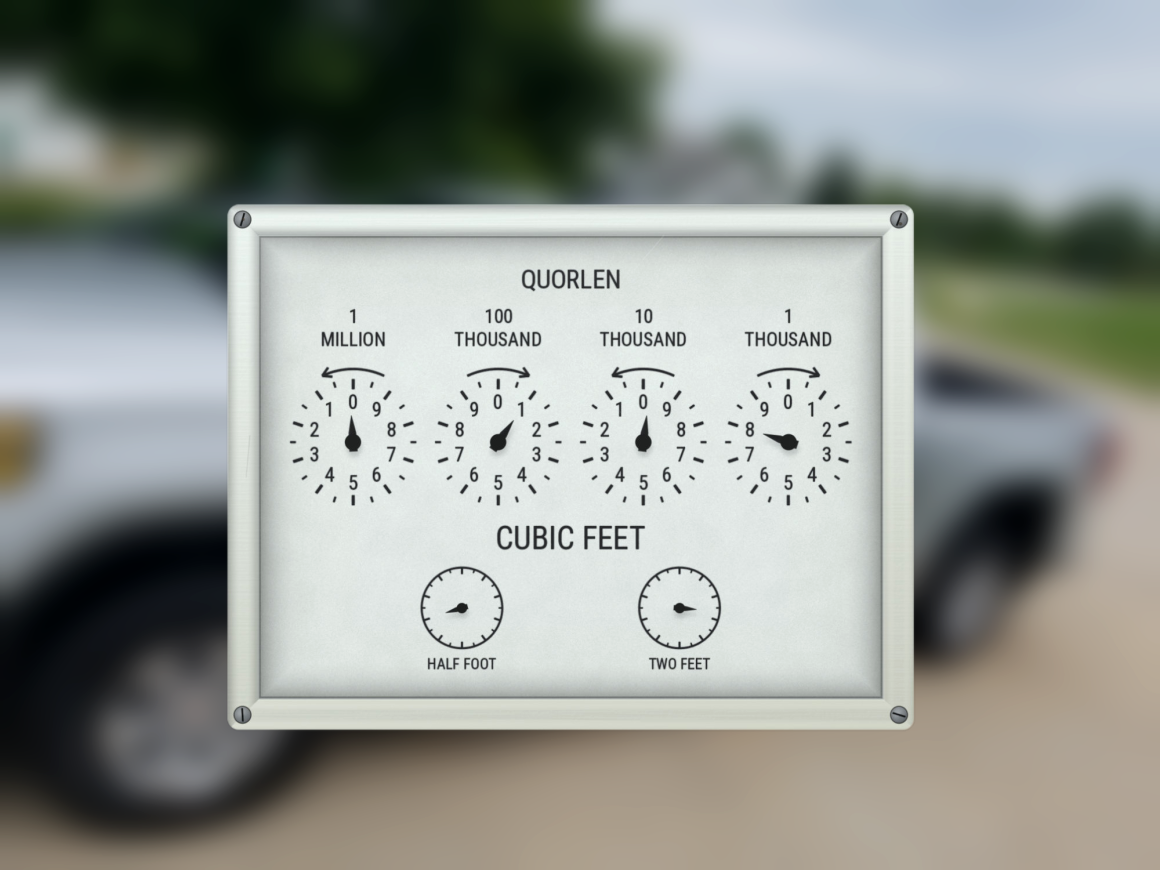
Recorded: 9800 ft³
